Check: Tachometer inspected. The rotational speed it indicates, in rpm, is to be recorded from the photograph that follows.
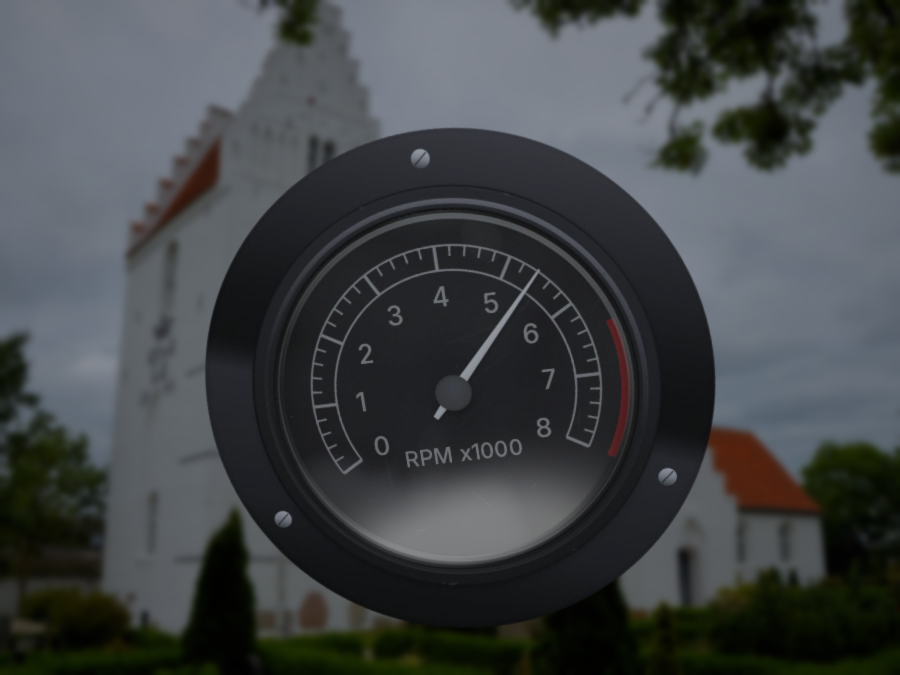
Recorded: 5400 rpm
